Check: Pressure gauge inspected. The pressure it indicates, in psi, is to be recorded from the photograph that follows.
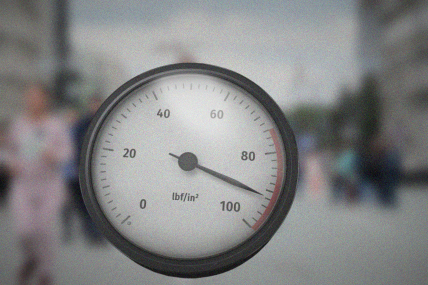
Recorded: 92 psi
